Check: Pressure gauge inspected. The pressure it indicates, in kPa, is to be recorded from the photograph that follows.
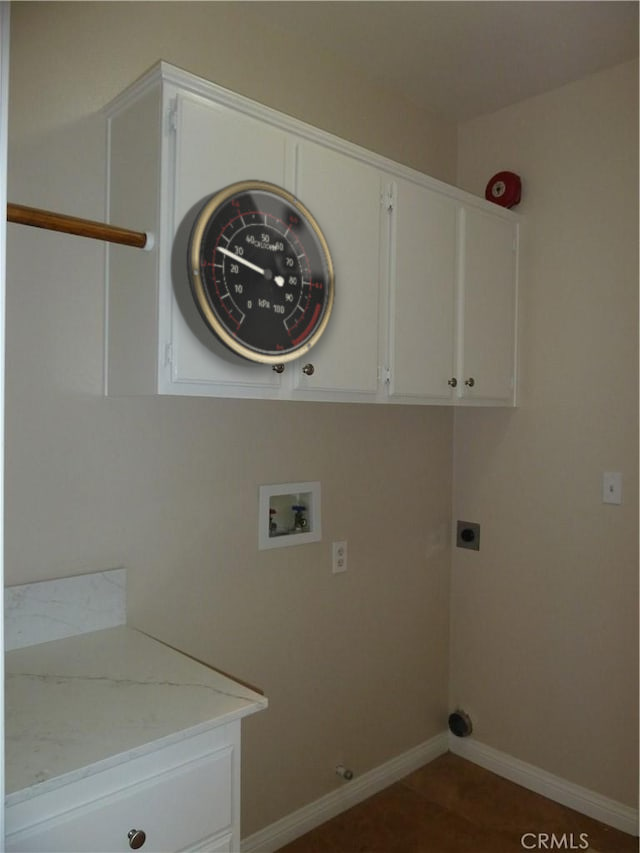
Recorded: 25 kPa
